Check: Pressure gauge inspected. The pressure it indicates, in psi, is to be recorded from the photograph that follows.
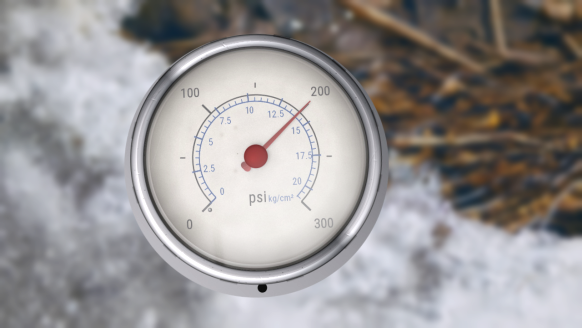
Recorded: 200 psi
